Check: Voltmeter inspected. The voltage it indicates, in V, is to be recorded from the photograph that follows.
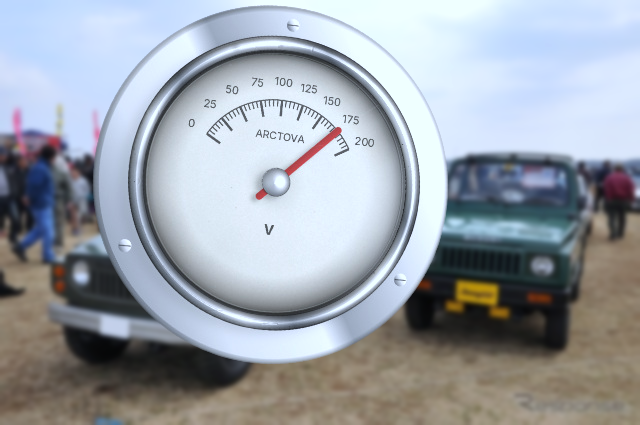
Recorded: 175 V
